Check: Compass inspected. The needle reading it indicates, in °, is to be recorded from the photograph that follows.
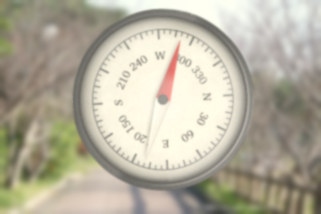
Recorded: 290 °
